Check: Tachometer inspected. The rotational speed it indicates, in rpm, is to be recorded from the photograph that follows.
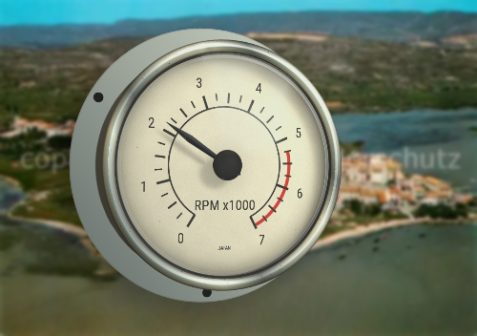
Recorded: 2125 rpm
